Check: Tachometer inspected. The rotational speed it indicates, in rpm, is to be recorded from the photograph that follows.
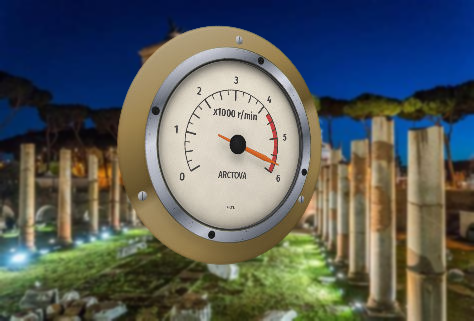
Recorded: 5750 rpm
